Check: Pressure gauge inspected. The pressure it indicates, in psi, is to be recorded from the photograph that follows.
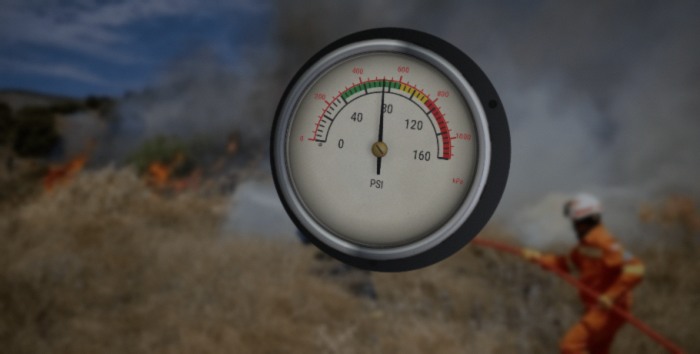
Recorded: 76 psi
